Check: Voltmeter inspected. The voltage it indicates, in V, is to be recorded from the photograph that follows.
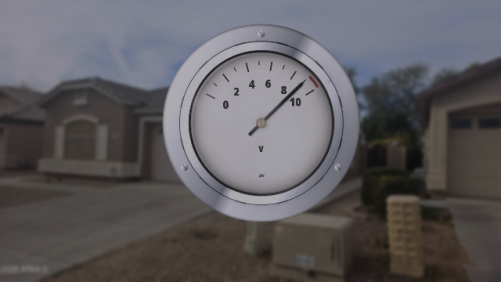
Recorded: 9 V
